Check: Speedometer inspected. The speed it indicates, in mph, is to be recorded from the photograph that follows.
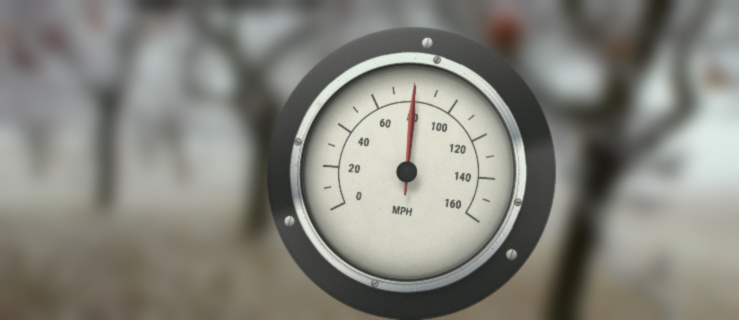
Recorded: 80 mph
